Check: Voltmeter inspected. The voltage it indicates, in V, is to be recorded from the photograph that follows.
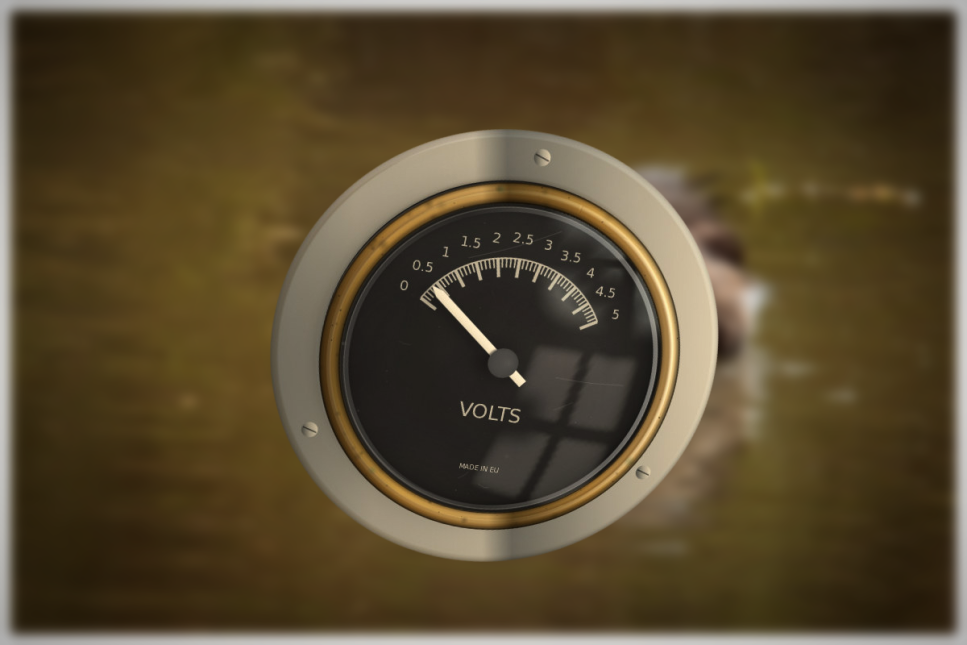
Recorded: 0.4 V
